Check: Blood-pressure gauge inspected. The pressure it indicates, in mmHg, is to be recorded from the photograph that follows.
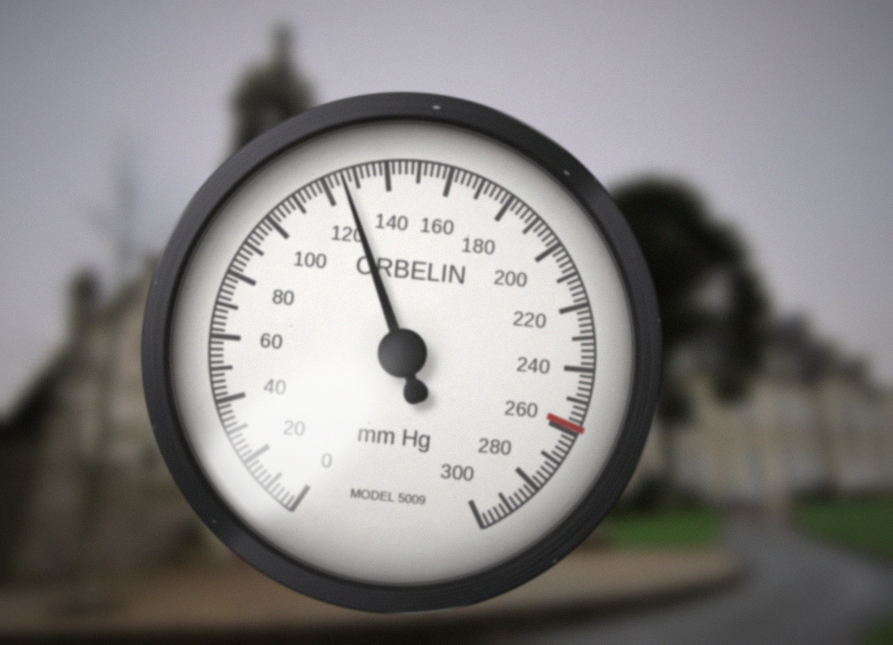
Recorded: 126 mmHg
